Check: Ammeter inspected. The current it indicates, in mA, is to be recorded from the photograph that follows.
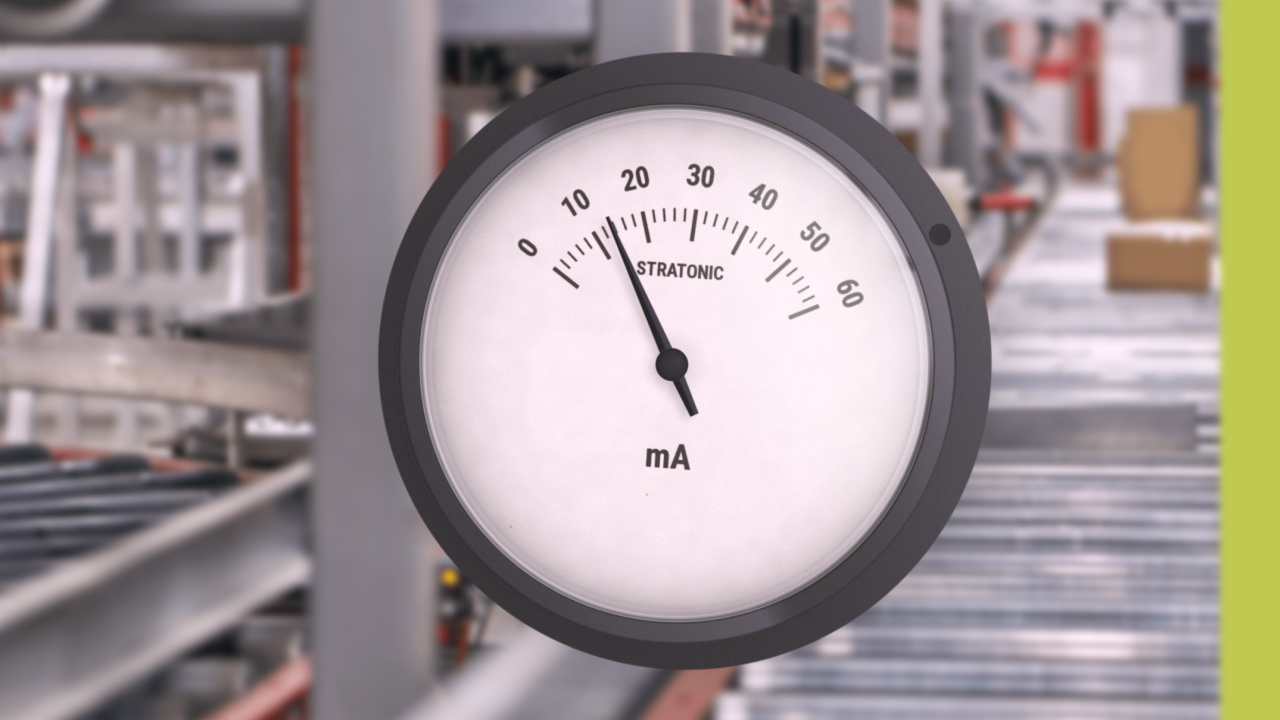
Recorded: 14 mA
